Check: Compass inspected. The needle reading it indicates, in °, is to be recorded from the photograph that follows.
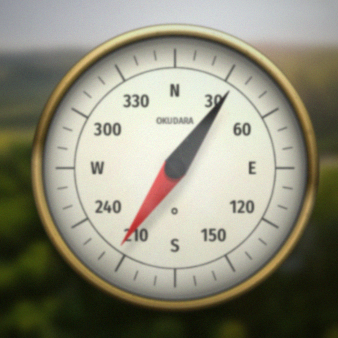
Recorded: 215 °
